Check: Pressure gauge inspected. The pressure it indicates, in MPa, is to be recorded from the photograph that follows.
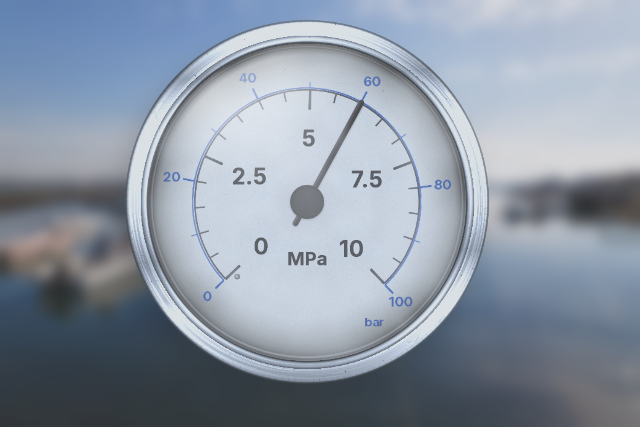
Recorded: 6 MPa
